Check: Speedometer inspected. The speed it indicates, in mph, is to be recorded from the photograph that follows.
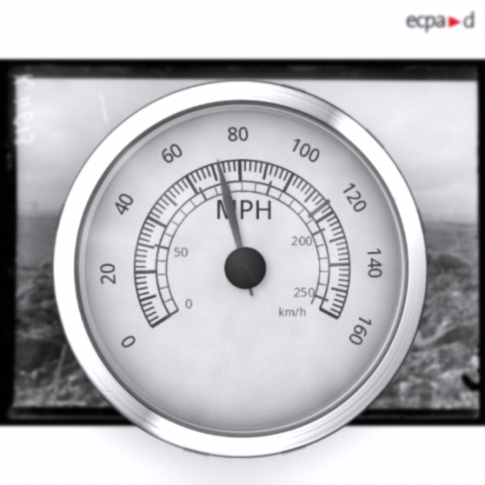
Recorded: 72 mph
